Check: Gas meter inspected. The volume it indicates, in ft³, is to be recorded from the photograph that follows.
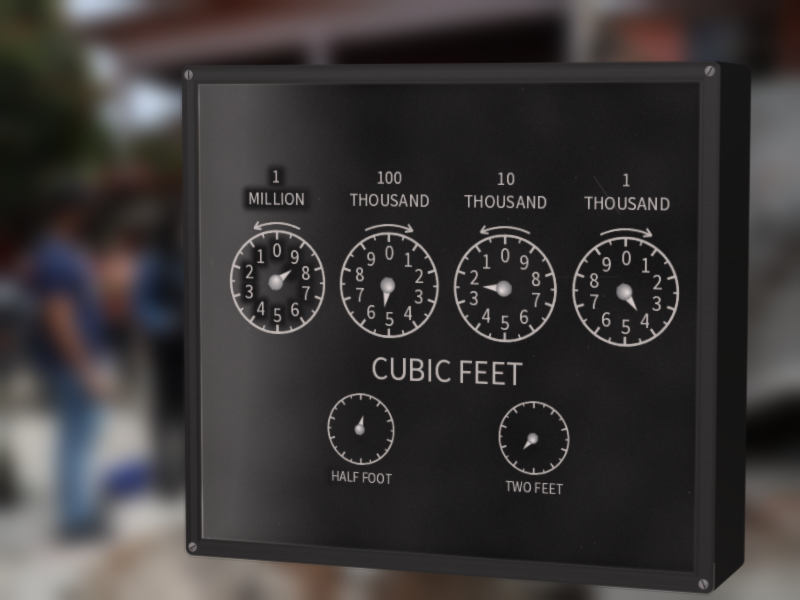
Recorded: 852400 ft³
